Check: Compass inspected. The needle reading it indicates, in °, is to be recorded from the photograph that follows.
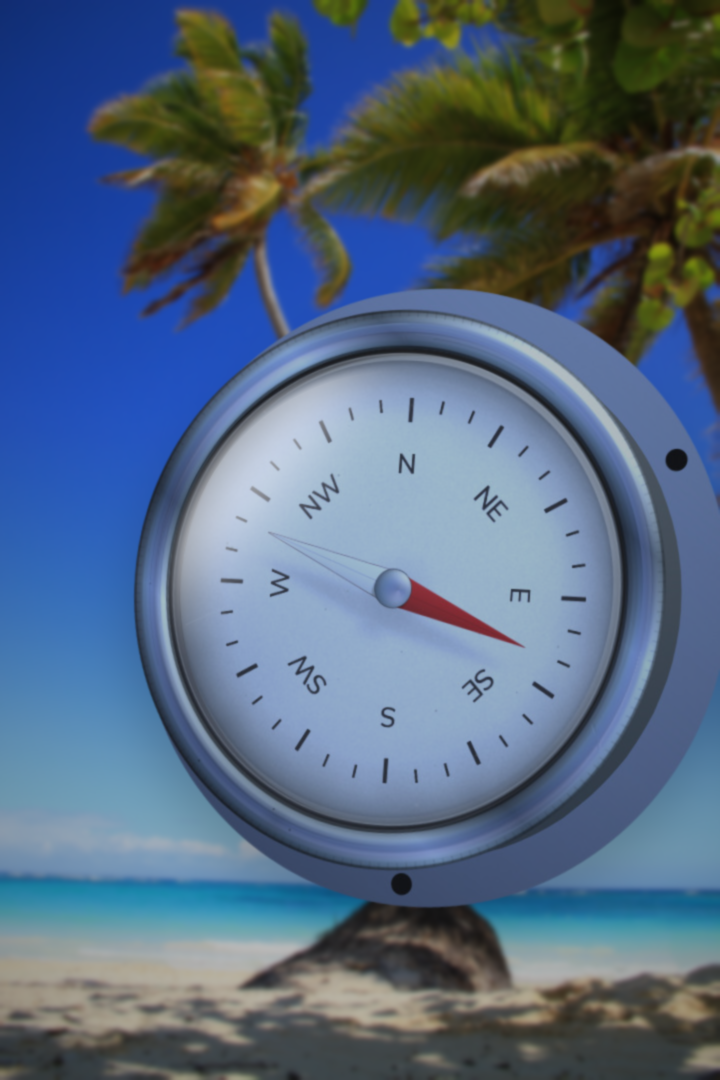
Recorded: 110 °
